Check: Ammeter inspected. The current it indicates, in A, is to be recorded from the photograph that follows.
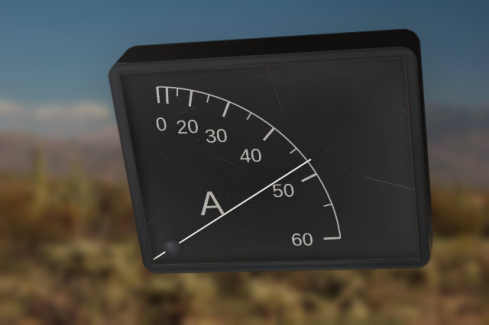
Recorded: 47.5 A
